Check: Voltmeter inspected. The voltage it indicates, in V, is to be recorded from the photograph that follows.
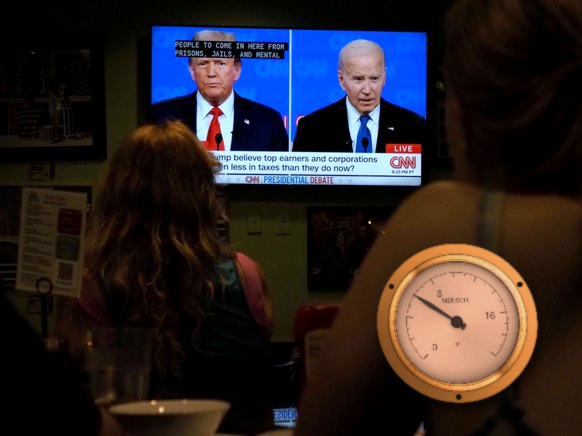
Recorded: 6 V
